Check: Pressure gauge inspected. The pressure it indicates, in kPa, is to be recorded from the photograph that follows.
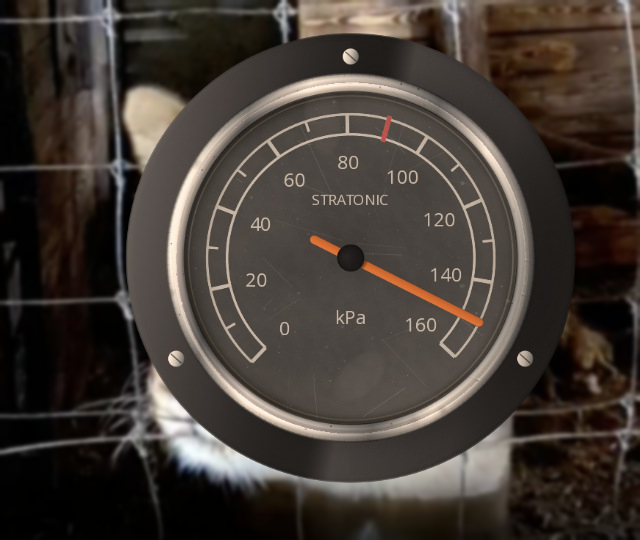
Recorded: 150 kPa
